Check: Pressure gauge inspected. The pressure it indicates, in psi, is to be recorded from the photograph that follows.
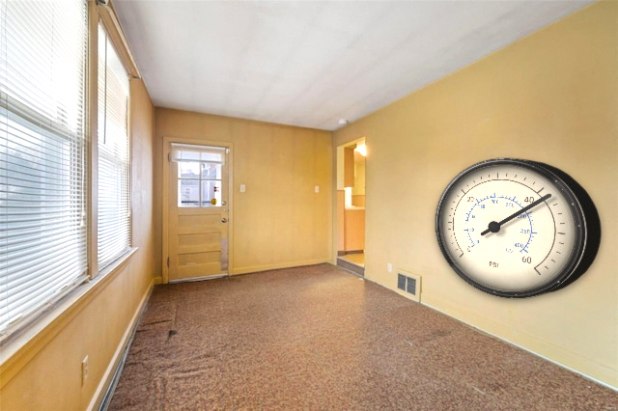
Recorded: 42 psi
